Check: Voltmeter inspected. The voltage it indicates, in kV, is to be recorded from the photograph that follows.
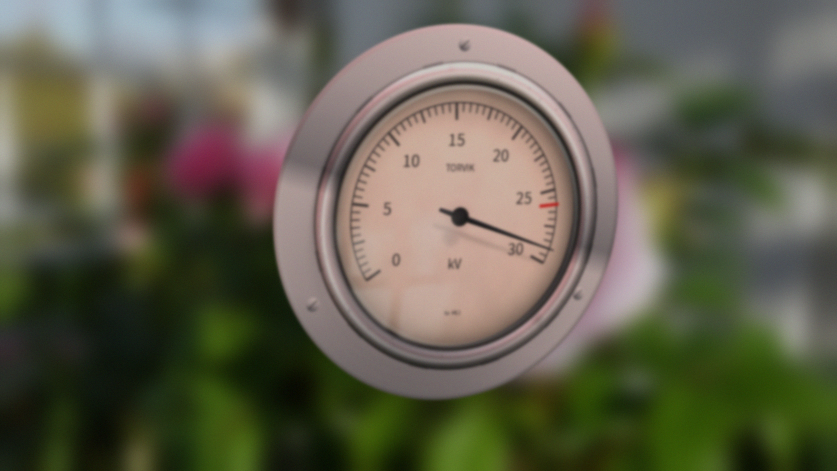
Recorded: 29 kV
